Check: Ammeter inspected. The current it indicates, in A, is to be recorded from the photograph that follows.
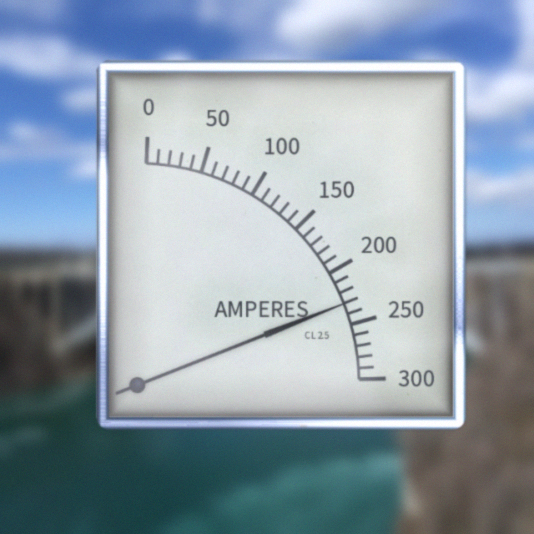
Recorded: 230 A
